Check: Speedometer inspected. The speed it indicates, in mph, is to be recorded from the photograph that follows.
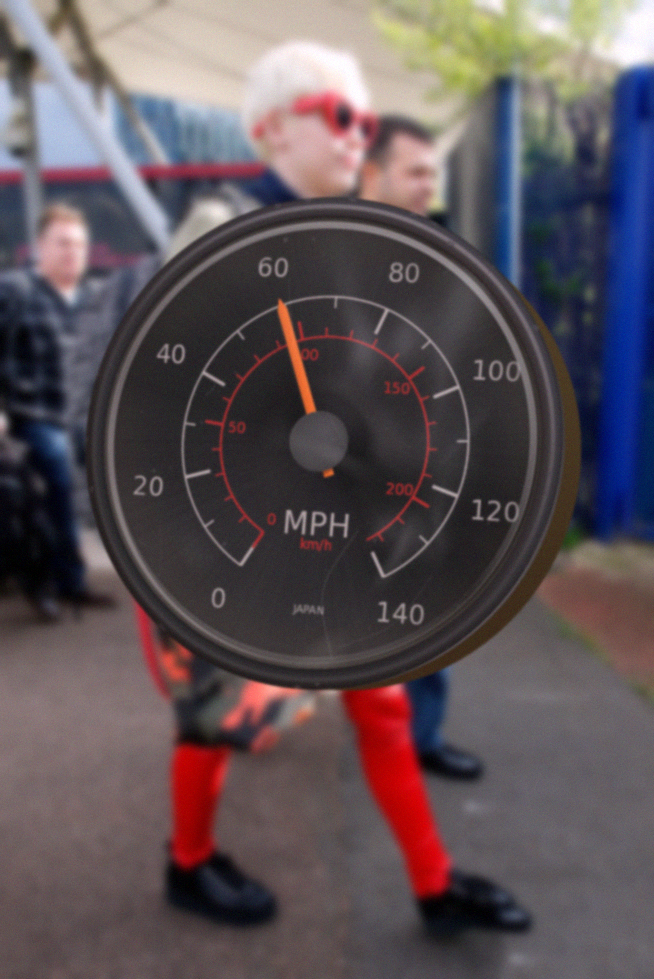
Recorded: 60 mph
